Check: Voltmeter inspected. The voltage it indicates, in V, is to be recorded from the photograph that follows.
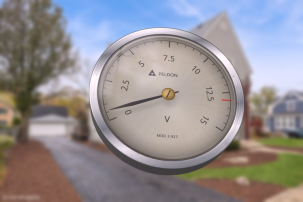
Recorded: 0.5 V
